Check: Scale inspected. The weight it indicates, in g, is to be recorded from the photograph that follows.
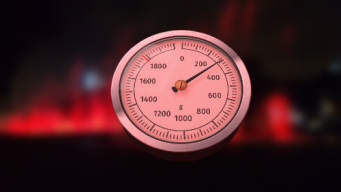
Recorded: 300 g
